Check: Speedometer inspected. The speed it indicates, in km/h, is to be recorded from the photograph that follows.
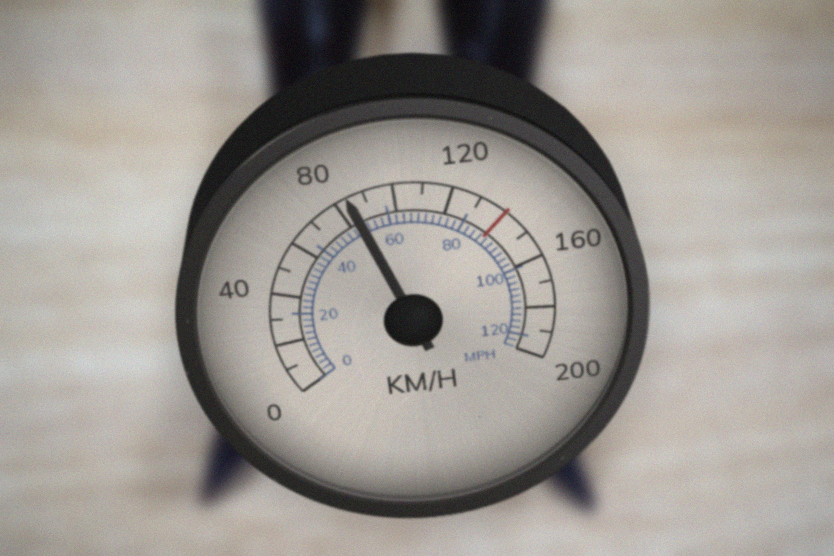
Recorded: 85 km/h
